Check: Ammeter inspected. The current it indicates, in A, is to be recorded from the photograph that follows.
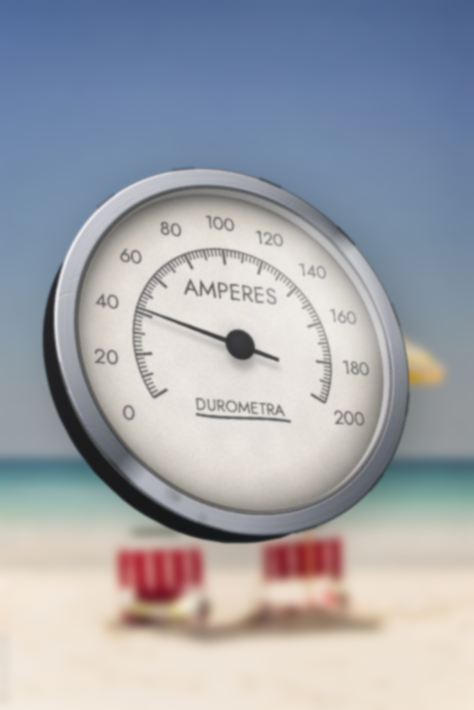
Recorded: 40 A
